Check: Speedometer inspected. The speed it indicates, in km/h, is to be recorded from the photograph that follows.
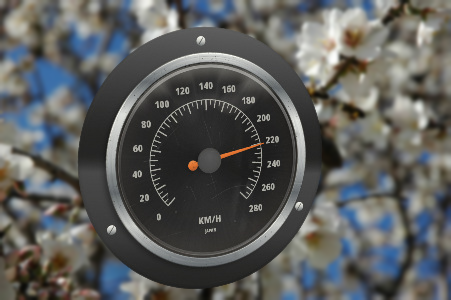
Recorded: 220 km/h
